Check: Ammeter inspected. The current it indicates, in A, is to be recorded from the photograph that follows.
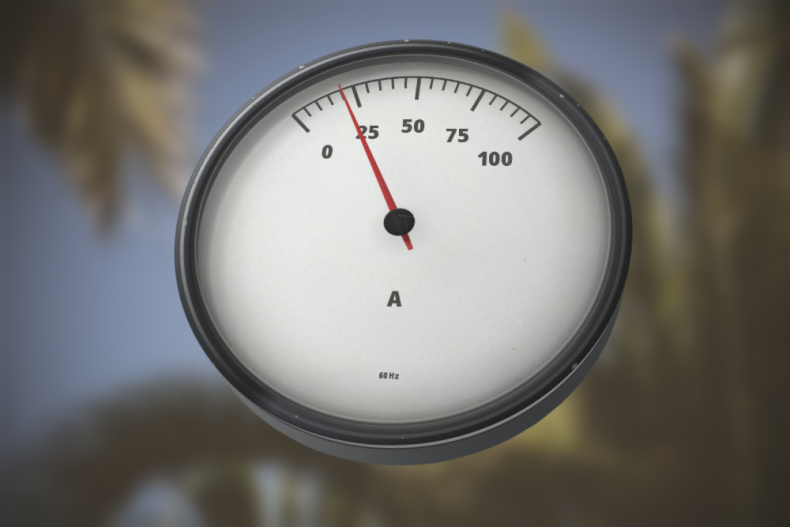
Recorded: 20 A
